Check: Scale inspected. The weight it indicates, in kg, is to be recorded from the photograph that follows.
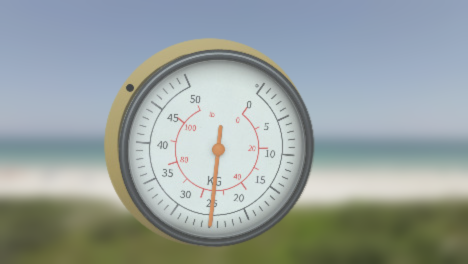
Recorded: 25 kg
